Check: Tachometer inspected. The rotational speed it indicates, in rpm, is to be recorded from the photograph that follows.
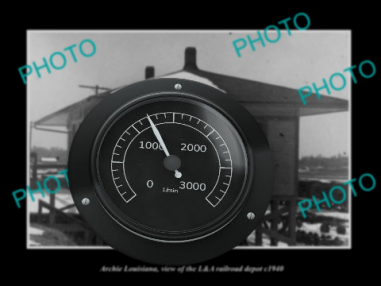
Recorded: 1200 rpm
